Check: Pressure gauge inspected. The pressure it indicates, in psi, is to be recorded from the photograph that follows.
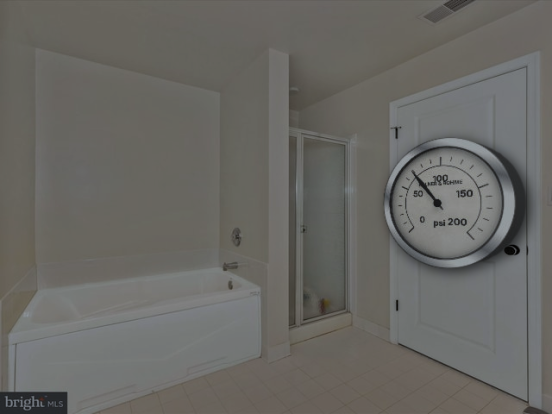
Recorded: 70 psi
